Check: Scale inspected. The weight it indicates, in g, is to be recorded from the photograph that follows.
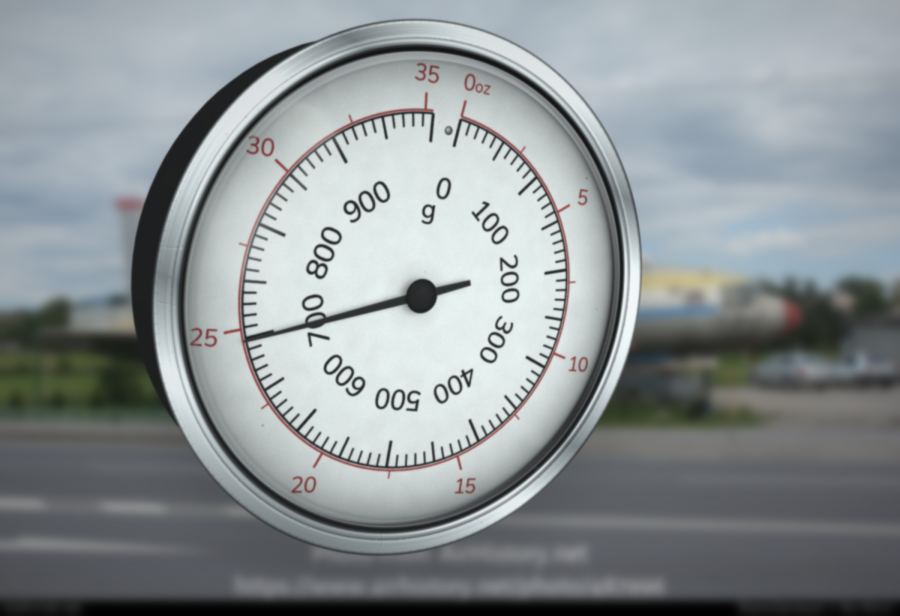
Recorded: 700 g
